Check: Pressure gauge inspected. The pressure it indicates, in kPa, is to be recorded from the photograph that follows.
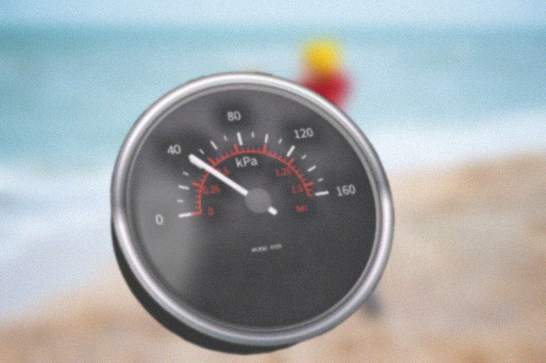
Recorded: 40 kPa
